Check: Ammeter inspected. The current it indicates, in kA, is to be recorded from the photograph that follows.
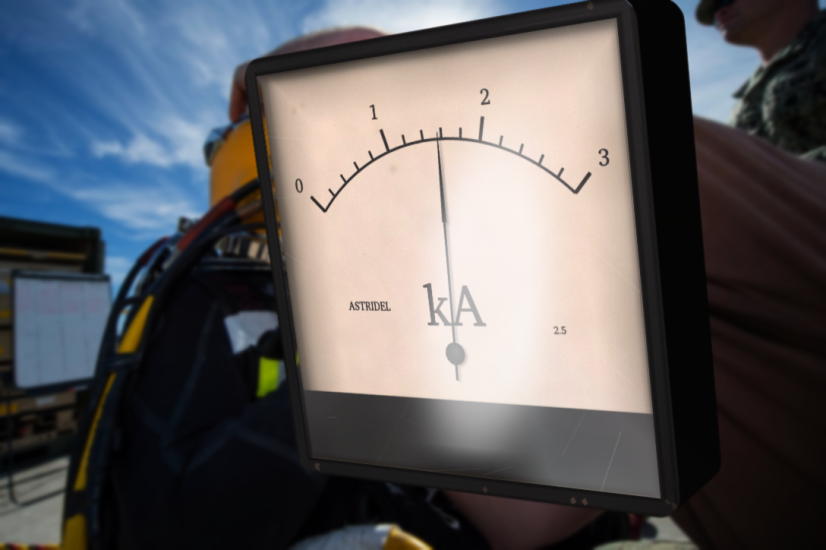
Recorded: 1.6 kA
